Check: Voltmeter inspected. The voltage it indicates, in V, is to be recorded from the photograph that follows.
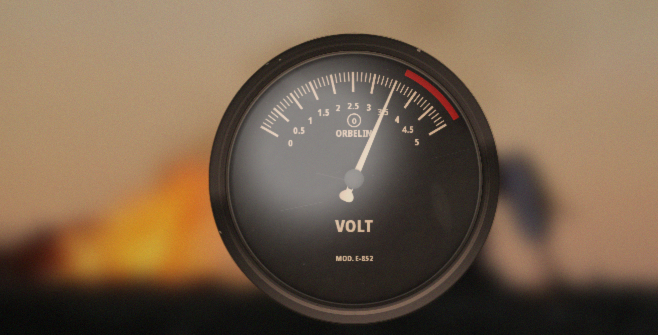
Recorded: 3.5 V
